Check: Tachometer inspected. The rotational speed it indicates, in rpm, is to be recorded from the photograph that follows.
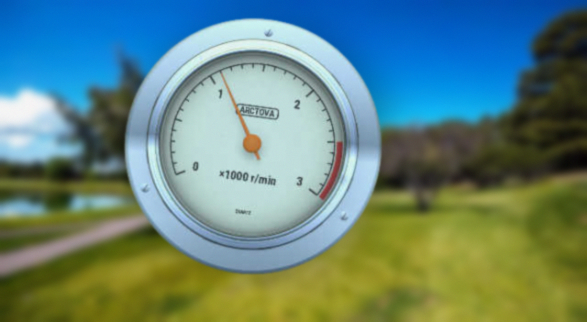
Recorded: 1100 rpm
